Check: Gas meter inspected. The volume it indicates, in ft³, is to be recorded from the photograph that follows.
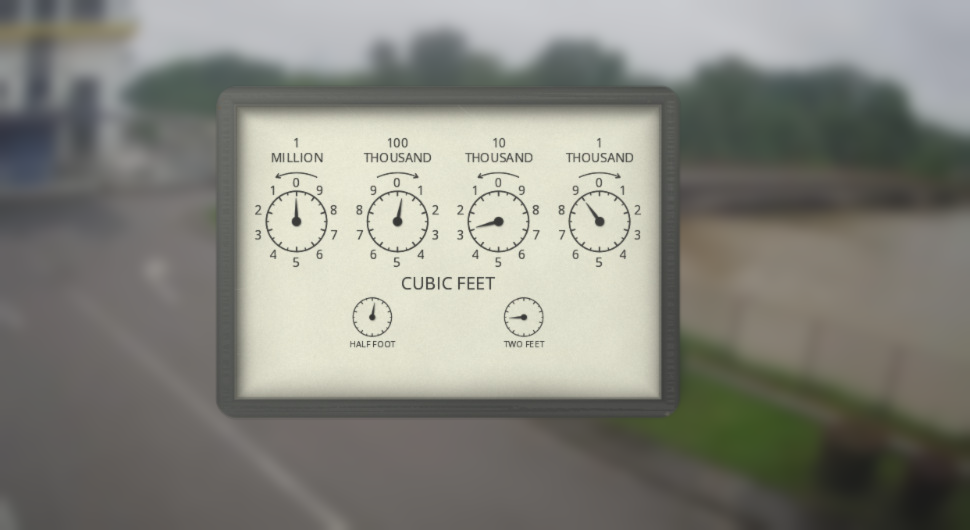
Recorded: 2900 ft³
